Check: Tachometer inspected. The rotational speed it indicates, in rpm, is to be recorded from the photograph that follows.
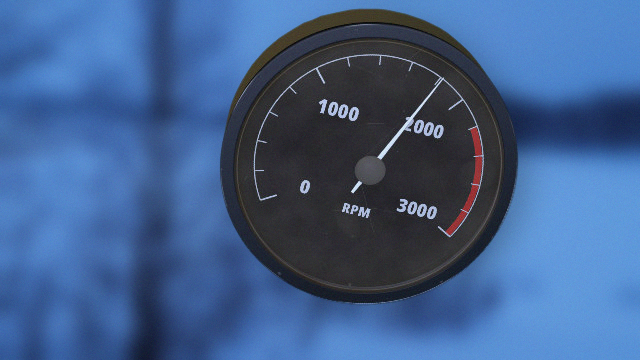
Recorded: 1800 rpm
